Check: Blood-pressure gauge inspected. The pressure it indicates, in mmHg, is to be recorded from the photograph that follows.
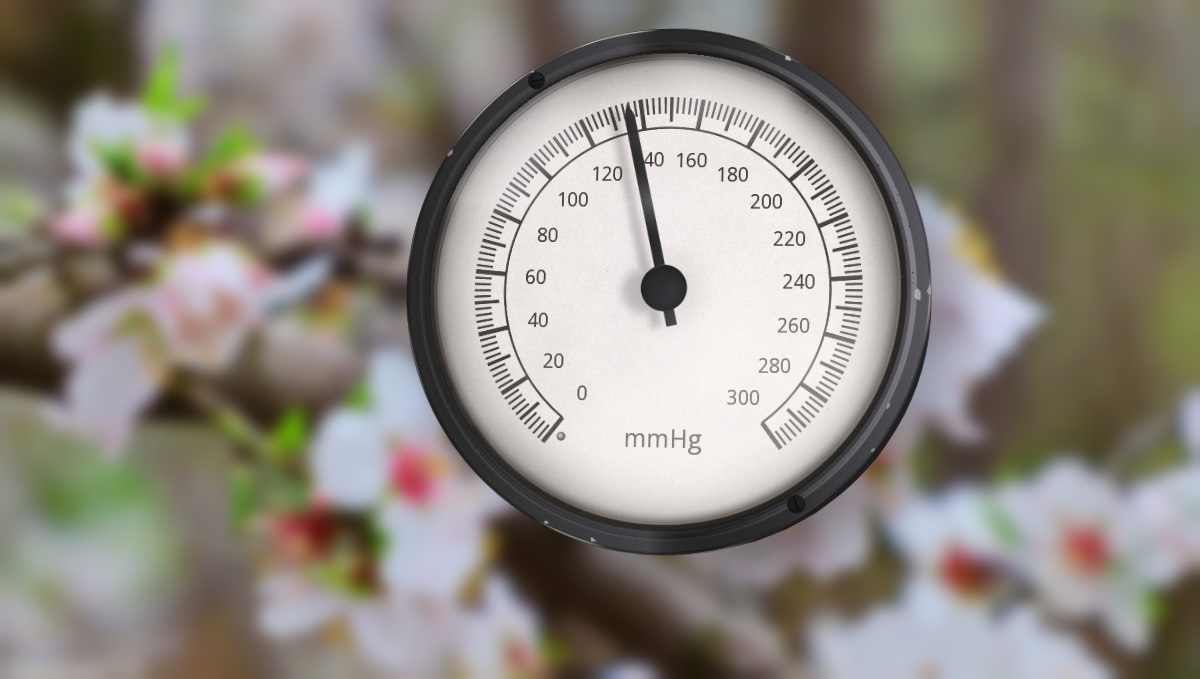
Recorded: 136 mmHg
